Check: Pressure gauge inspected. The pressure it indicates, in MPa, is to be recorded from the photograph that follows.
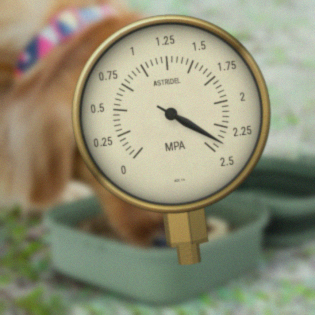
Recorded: 2.4 MPa
